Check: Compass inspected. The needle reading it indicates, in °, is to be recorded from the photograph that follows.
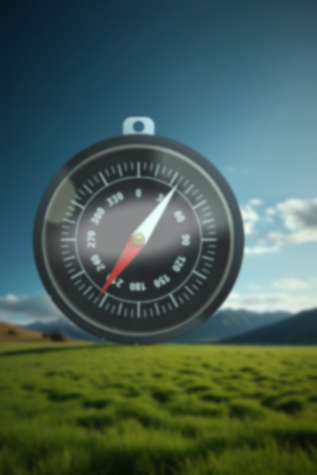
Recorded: 215 °
